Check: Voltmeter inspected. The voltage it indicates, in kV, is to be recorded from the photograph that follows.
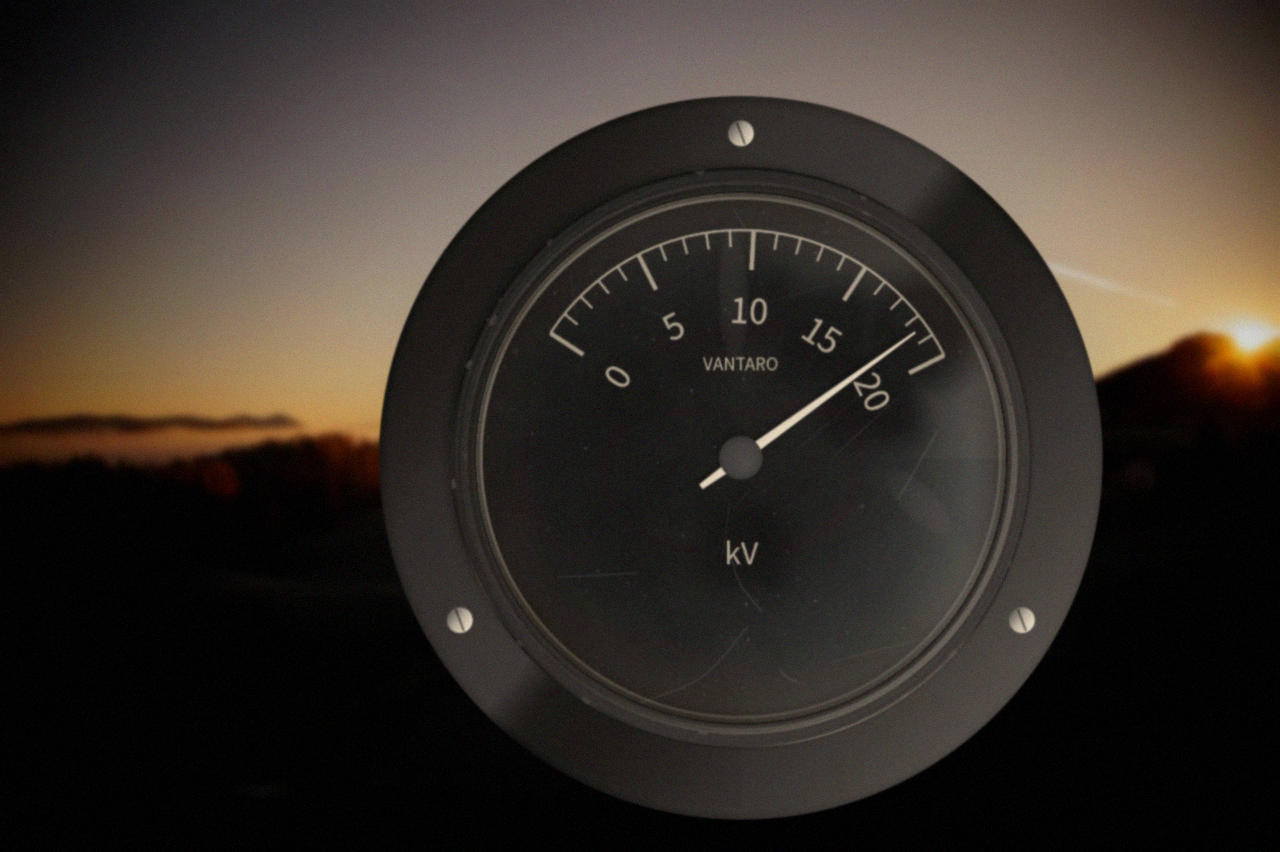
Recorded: 18.5 kV
